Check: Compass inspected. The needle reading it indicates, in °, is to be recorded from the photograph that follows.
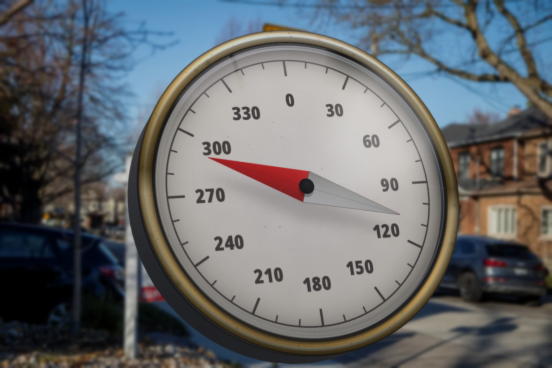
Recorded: 290 °
